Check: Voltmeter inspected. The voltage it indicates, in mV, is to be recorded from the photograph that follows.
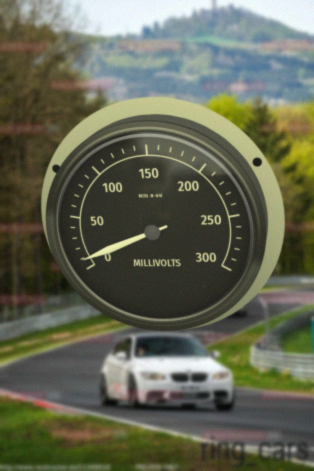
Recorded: 10 mV
